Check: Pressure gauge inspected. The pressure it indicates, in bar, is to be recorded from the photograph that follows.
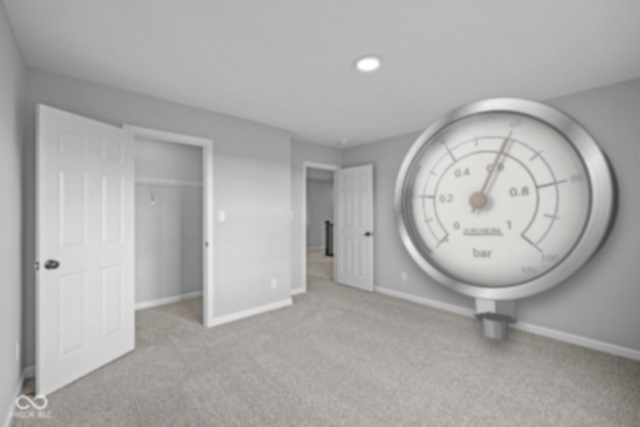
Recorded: 0.6 bar
